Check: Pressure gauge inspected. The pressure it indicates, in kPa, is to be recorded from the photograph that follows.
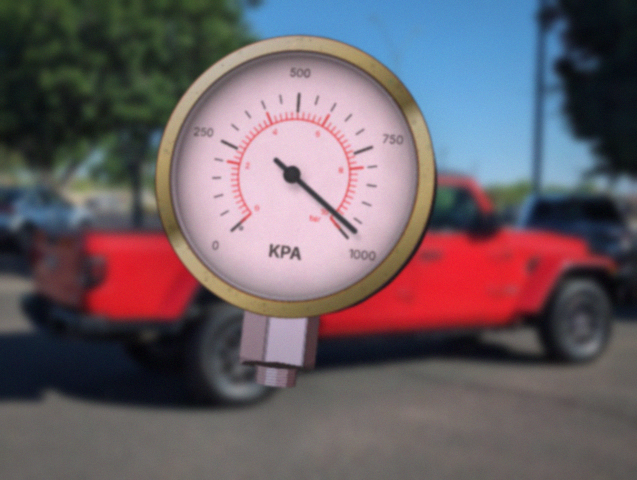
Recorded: 975 kPa
